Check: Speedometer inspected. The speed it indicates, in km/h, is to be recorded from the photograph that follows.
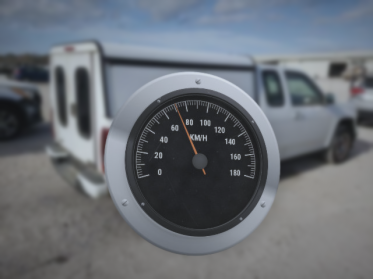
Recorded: 70 km/h
